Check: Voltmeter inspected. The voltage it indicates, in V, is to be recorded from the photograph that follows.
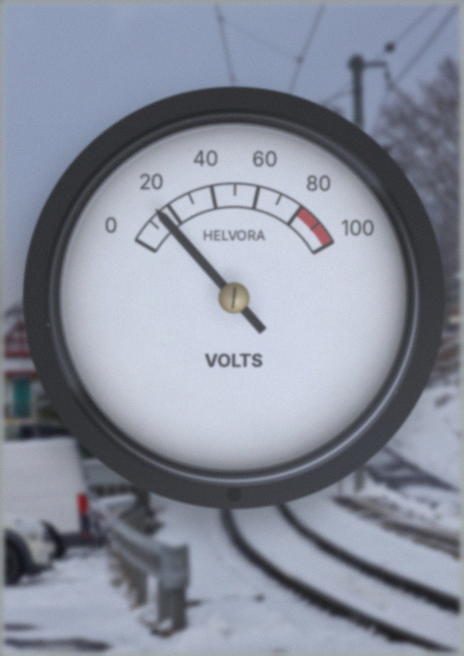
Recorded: 15 V
